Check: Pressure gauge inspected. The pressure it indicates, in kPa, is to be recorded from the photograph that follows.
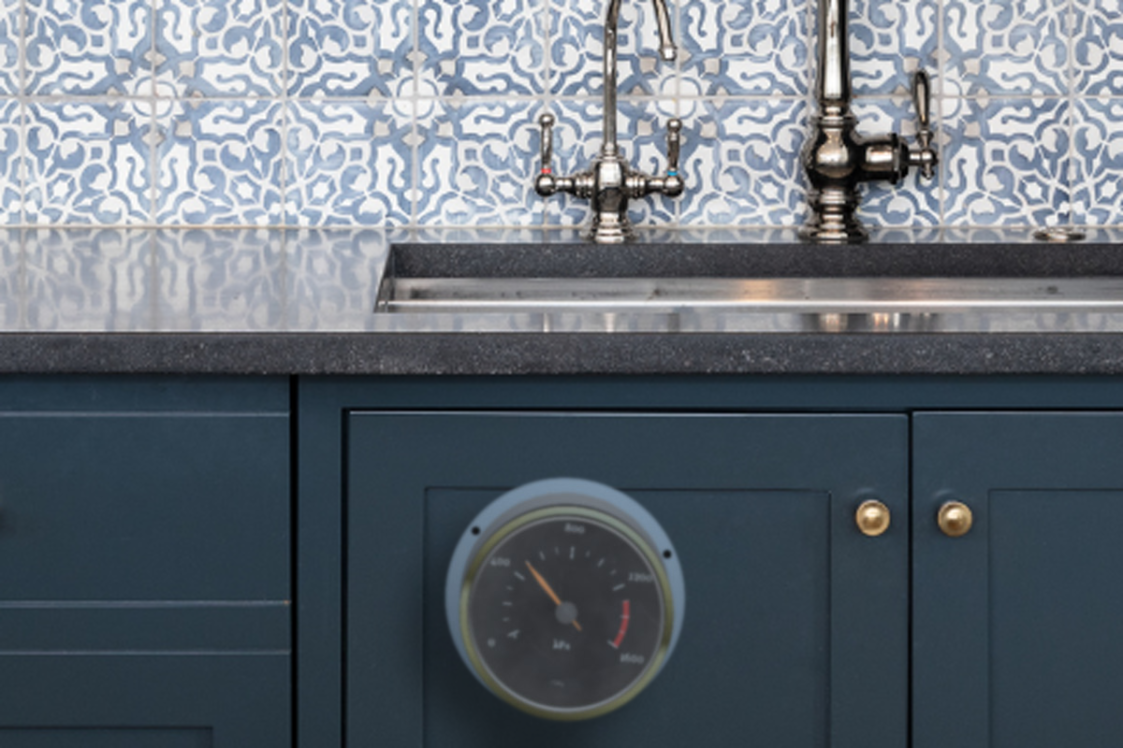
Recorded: 500 kPa
